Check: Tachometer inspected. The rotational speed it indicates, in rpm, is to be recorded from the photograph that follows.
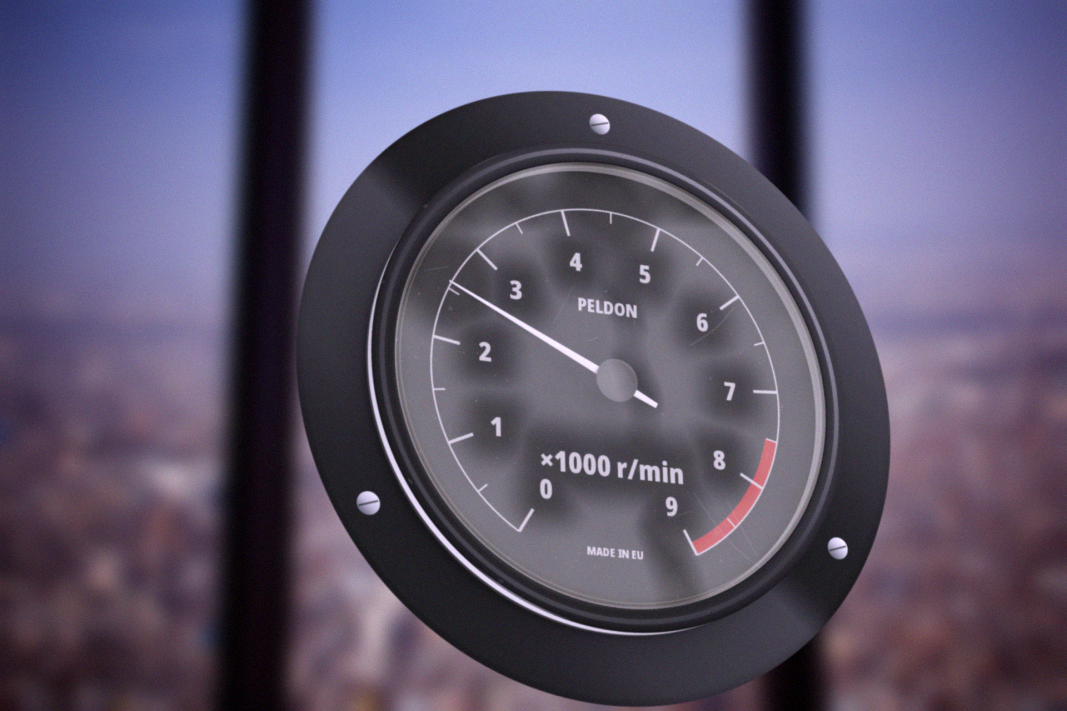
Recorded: 2500 rpm
